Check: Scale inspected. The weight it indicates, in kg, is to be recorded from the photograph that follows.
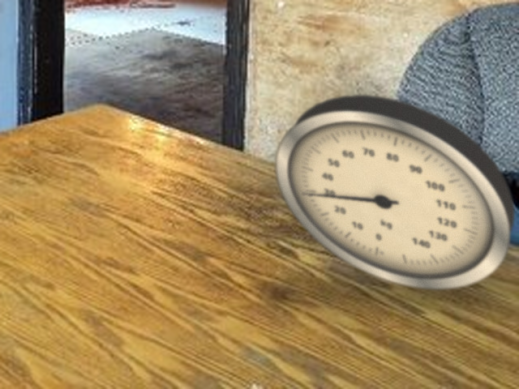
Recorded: 30 kg
